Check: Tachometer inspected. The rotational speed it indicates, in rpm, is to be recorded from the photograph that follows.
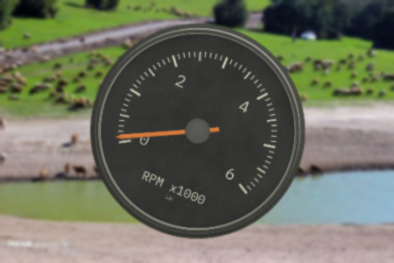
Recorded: 100 rpm
